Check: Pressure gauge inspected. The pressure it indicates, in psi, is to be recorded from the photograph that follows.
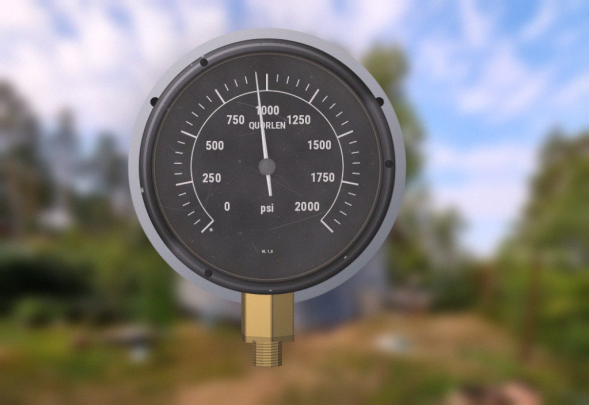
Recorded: 950 psi
